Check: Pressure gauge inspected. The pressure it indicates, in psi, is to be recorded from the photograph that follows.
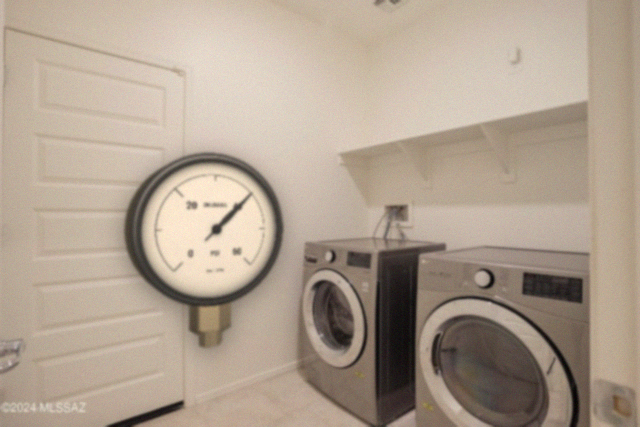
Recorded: 40 psi
